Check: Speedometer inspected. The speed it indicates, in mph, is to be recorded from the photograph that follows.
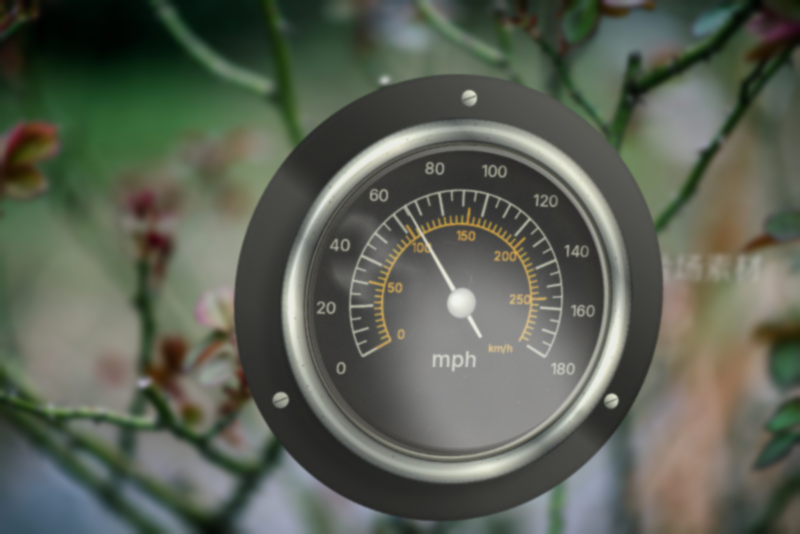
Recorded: 65 mph
